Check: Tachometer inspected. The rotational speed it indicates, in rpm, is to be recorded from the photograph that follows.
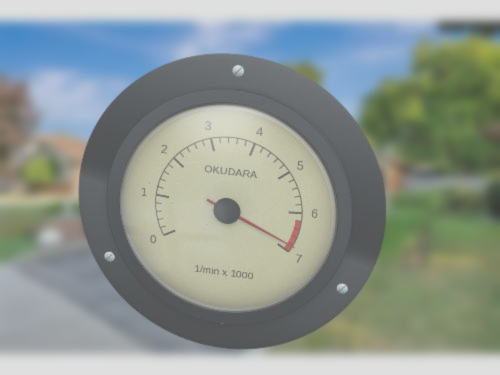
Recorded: 6800 rpm
